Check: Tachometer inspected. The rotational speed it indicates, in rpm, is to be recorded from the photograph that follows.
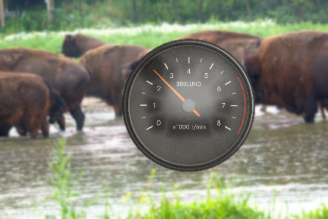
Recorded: 2500 rpm
